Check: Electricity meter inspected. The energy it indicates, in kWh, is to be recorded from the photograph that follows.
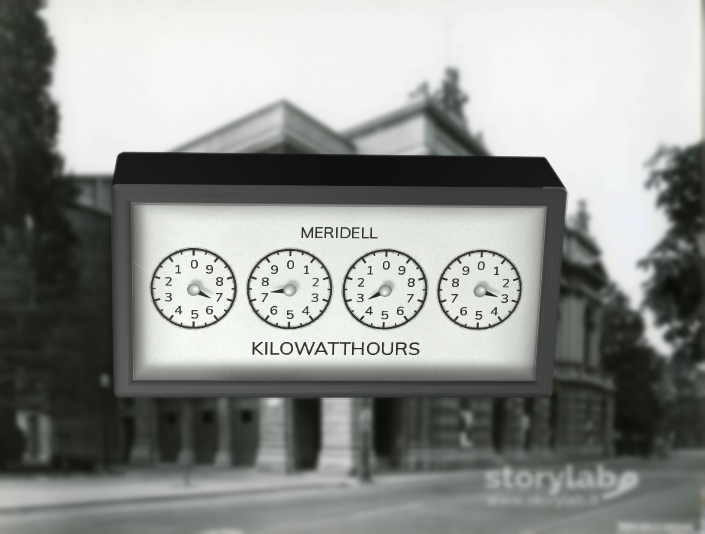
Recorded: 6733 kWh
